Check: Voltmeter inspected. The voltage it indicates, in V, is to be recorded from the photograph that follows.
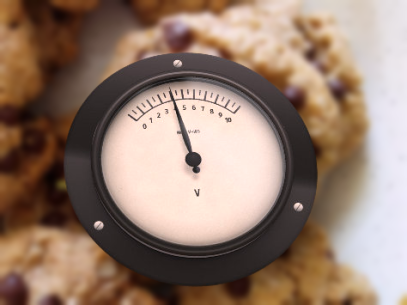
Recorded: 4 V
